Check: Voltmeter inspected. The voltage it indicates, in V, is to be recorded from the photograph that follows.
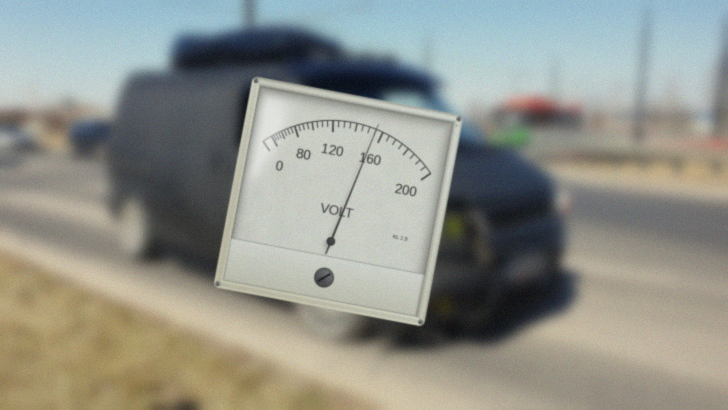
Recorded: 155 V
